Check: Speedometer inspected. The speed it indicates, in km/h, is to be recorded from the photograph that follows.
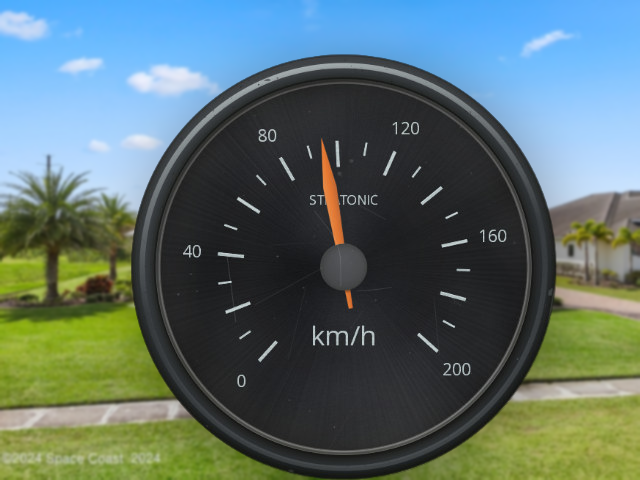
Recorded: 95 km/h
